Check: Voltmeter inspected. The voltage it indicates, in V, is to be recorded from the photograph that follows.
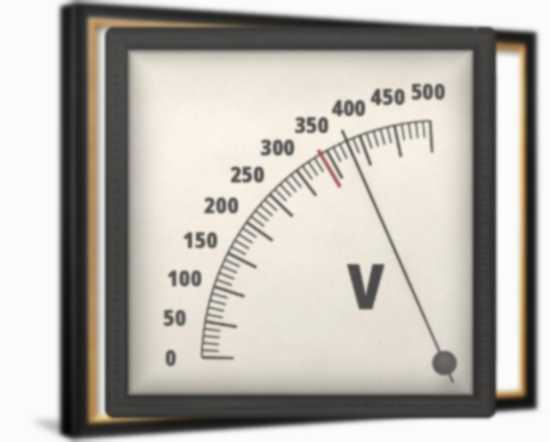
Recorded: 380 V
